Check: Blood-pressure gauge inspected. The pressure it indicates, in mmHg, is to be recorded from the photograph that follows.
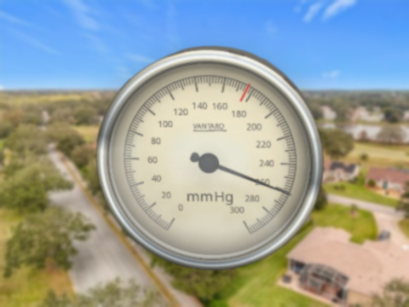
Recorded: 260 mmHg
